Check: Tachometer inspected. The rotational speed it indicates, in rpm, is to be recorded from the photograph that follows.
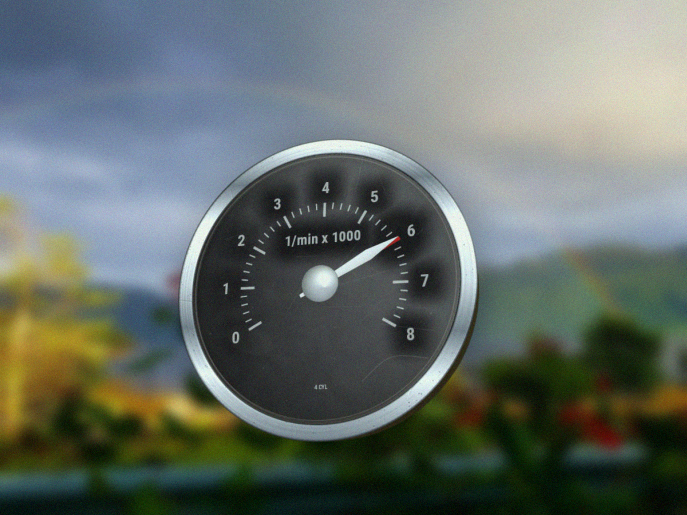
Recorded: 6000 rpm
